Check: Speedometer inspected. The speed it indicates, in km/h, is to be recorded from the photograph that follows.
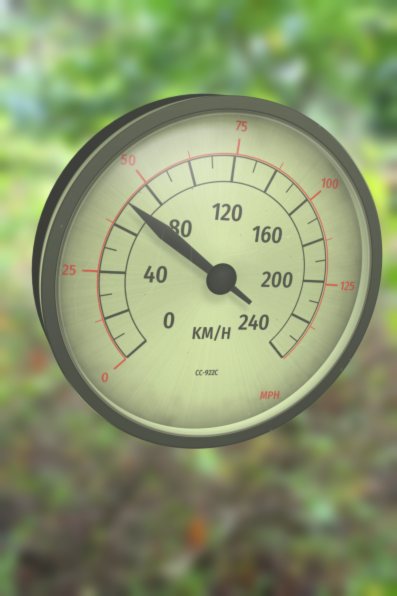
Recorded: 70 km/h
